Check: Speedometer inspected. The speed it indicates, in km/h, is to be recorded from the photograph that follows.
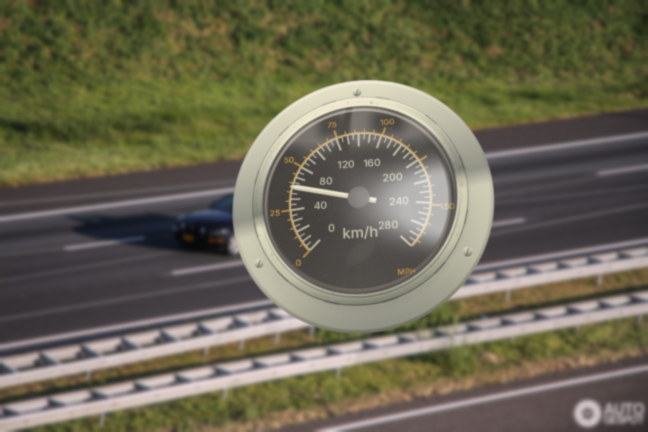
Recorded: 60 km/h
